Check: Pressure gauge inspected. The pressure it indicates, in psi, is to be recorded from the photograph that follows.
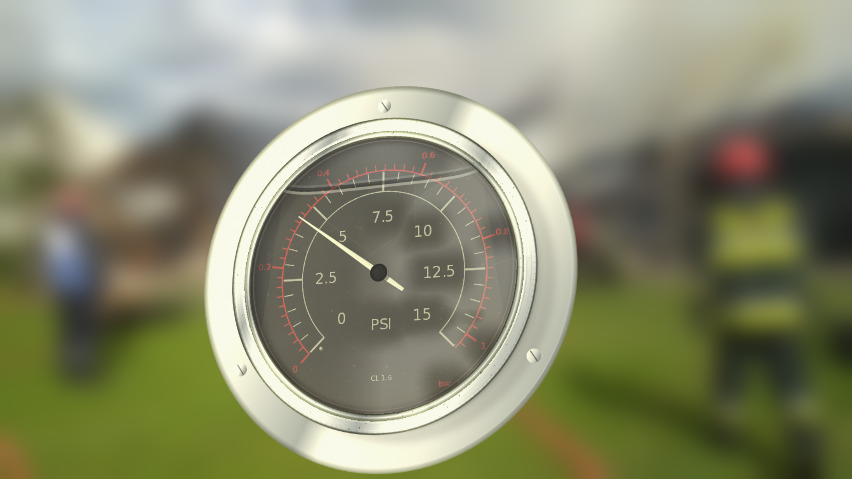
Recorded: 4.5 psi
